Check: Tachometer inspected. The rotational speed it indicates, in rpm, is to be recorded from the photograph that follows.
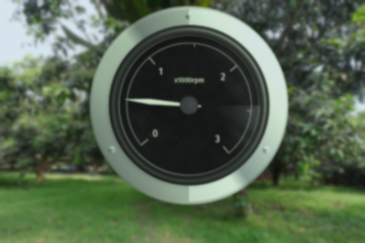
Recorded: 500 rpm
